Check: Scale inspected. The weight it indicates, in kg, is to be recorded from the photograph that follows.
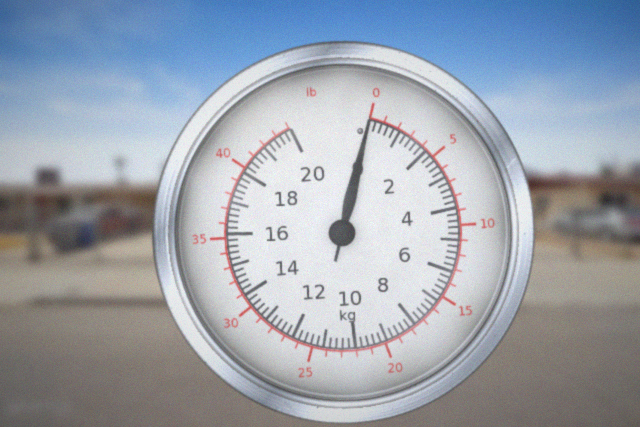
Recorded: 0 kg
